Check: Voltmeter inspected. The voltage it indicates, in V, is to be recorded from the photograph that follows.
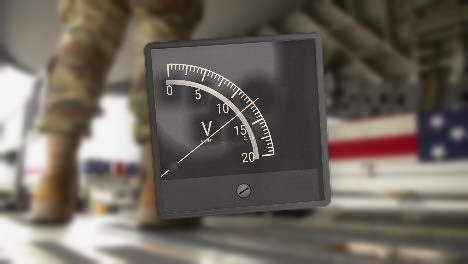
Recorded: 12.5 V
